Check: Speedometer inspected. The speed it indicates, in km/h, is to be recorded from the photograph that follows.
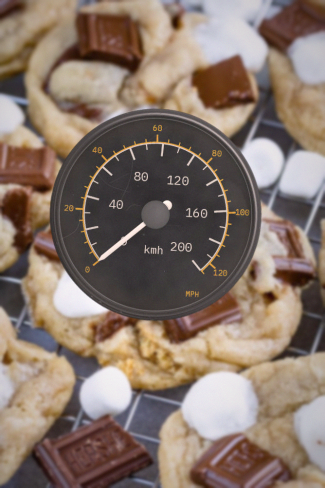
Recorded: 0 km/h
